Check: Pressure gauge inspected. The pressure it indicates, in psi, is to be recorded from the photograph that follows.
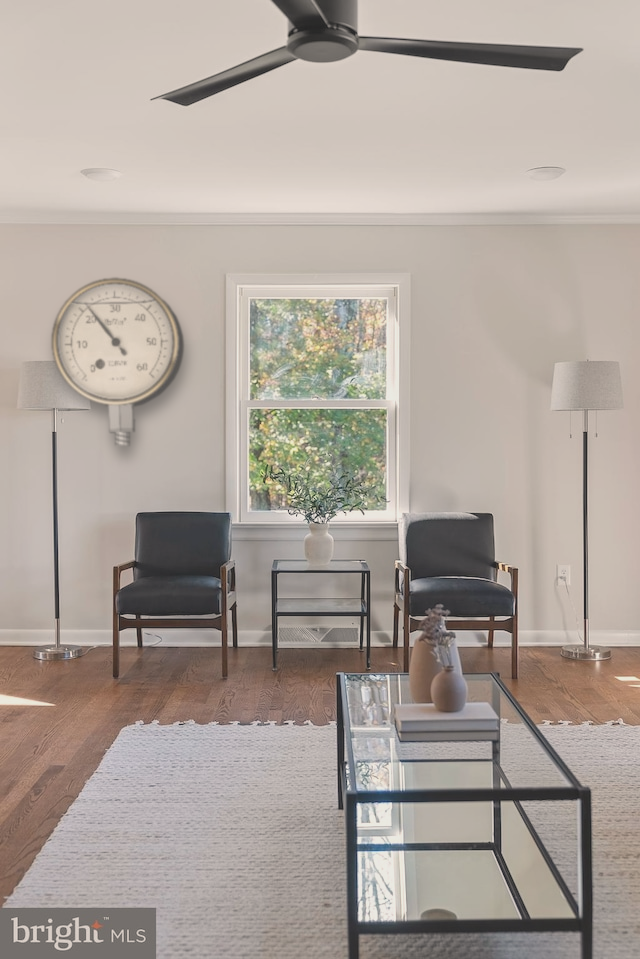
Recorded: 22 psi
